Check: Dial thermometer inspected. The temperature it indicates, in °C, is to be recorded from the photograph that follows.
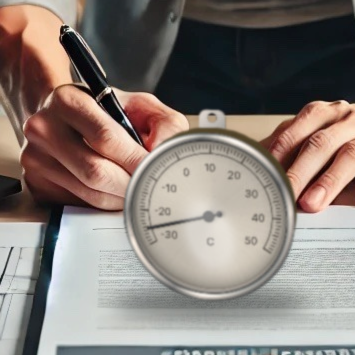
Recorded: -25 °C
